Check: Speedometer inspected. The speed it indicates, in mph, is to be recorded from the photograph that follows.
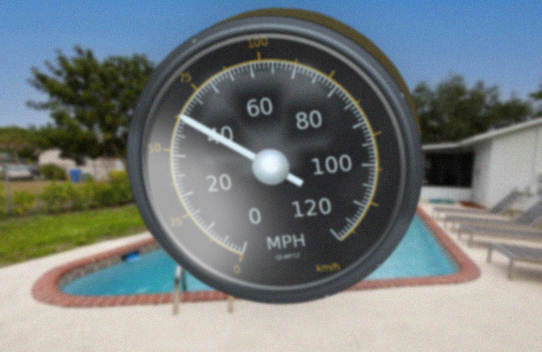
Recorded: 40 mph
